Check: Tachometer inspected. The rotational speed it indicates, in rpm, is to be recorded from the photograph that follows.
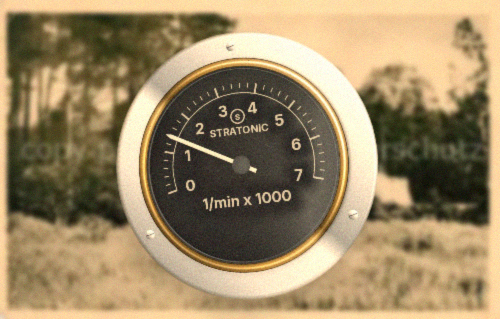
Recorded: 1400 rpm
